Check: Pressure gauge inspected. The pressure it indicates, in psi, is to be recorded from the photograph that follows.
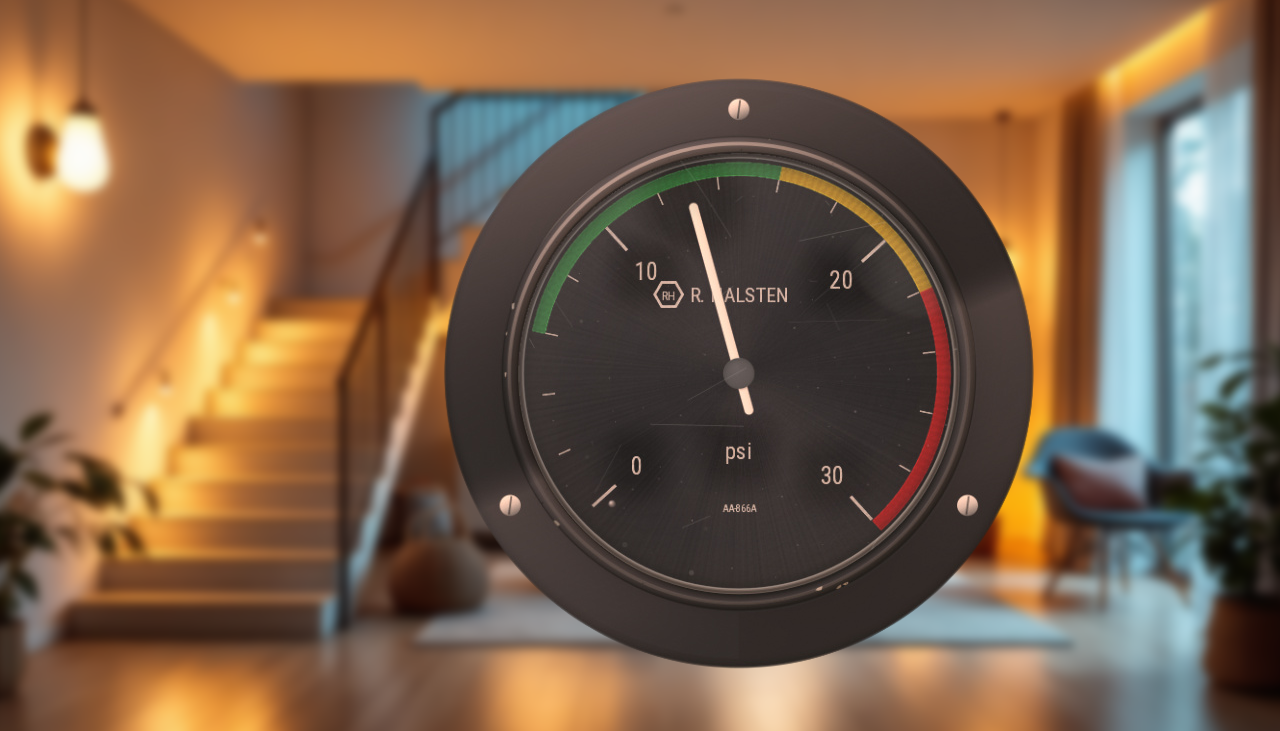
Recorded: 13 psi
